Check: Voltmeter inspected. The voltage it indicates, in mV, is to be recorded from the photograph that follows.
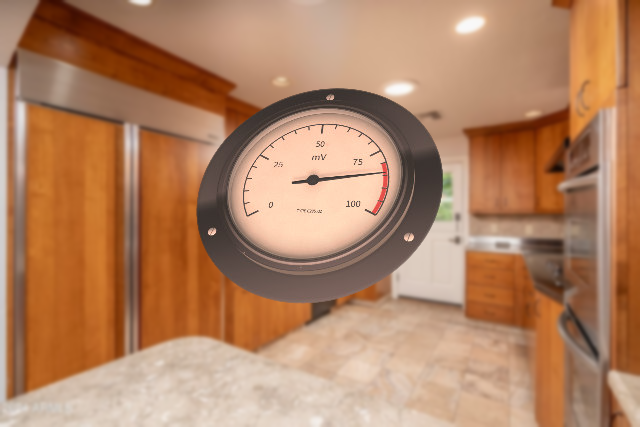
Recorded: 85 mV
